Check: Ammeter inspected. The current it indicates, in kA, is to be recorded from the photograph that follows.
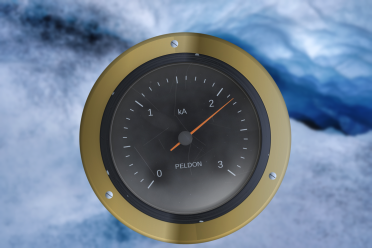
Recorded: 2.15 kA
